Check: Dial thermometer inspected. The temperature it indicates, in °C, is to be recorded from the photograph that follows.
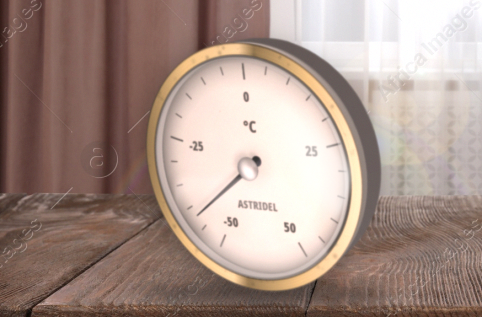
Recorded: -42.5 °C
